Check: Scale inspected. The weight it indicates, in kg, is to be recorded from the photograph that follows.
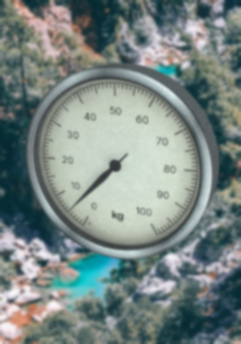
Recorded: 5 kg
